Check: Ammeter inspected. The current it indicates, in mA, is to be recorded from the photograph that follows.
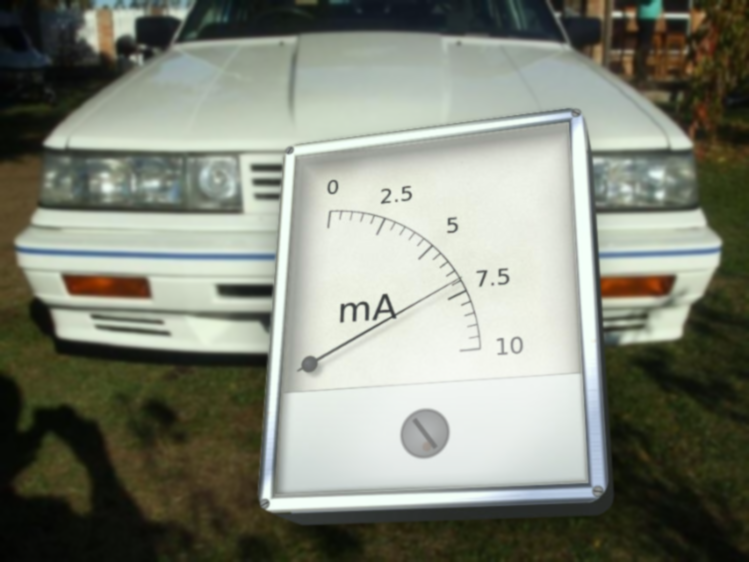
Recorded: 7 mA
